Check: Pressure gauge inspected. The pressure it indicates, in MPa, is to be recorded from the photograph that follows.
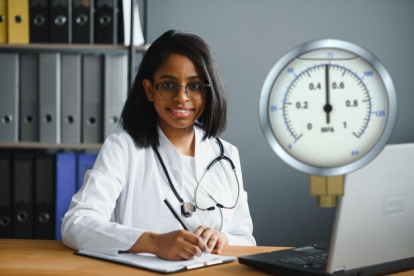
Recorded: 0.5 MPa
